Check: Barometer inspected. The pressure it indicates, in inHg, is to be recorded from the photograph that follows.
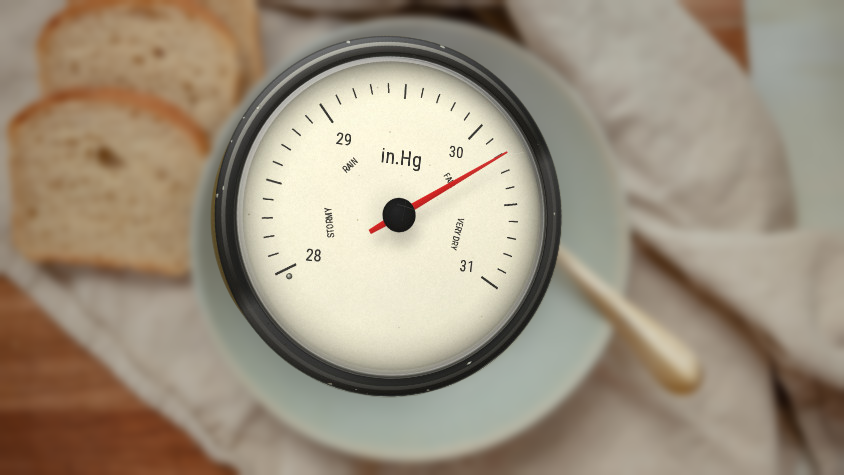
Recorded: 30.2 inHg
